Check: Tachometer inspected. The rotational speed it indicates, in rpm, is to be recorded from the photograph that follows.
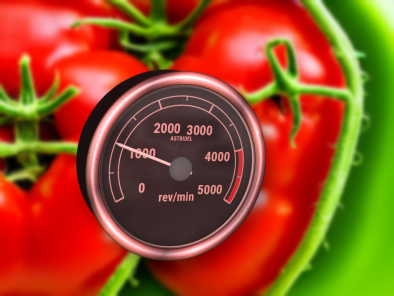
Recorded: 1000 rpm
